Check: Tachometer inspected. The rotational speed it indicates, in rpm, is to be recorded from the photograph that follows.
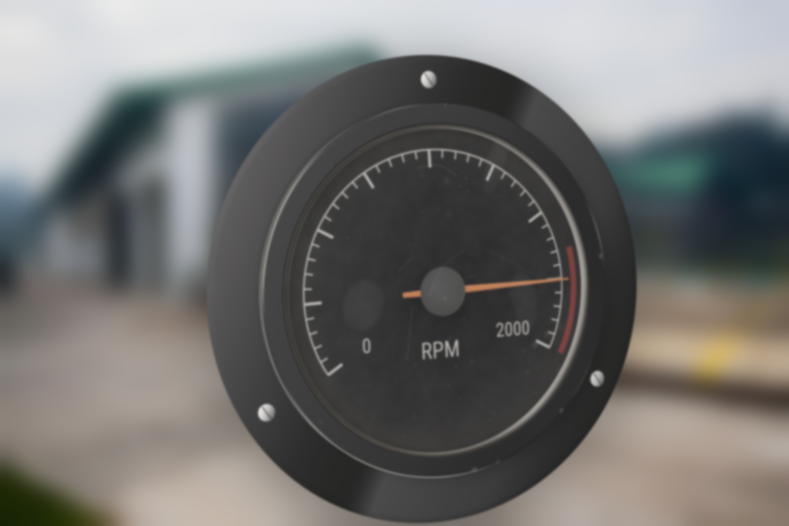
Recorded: 1750 rpm
